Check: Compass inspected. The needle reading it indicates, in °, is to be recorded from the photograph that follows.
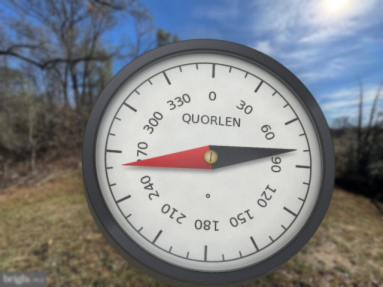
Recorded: 260 °
